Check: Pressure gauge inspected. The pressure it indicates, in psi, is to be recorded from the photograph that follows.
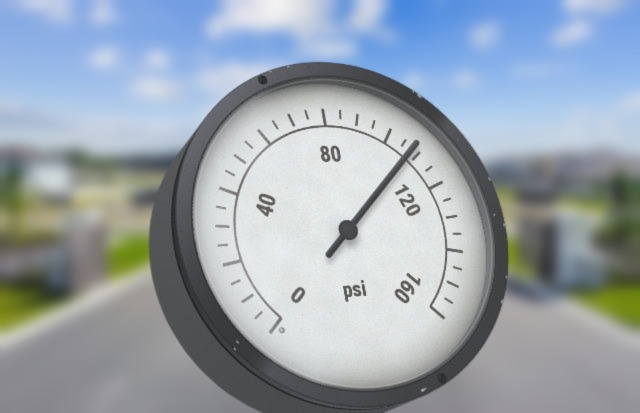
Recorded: 107.5 psi
